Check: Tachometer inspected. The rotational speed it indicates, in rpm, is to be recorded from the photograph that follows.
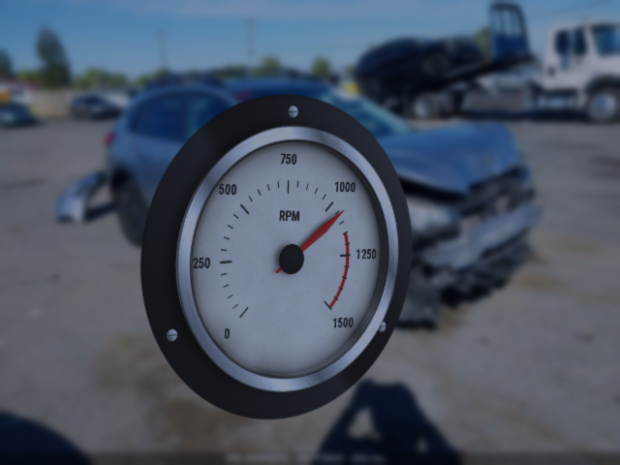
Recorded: 1050 rpm
